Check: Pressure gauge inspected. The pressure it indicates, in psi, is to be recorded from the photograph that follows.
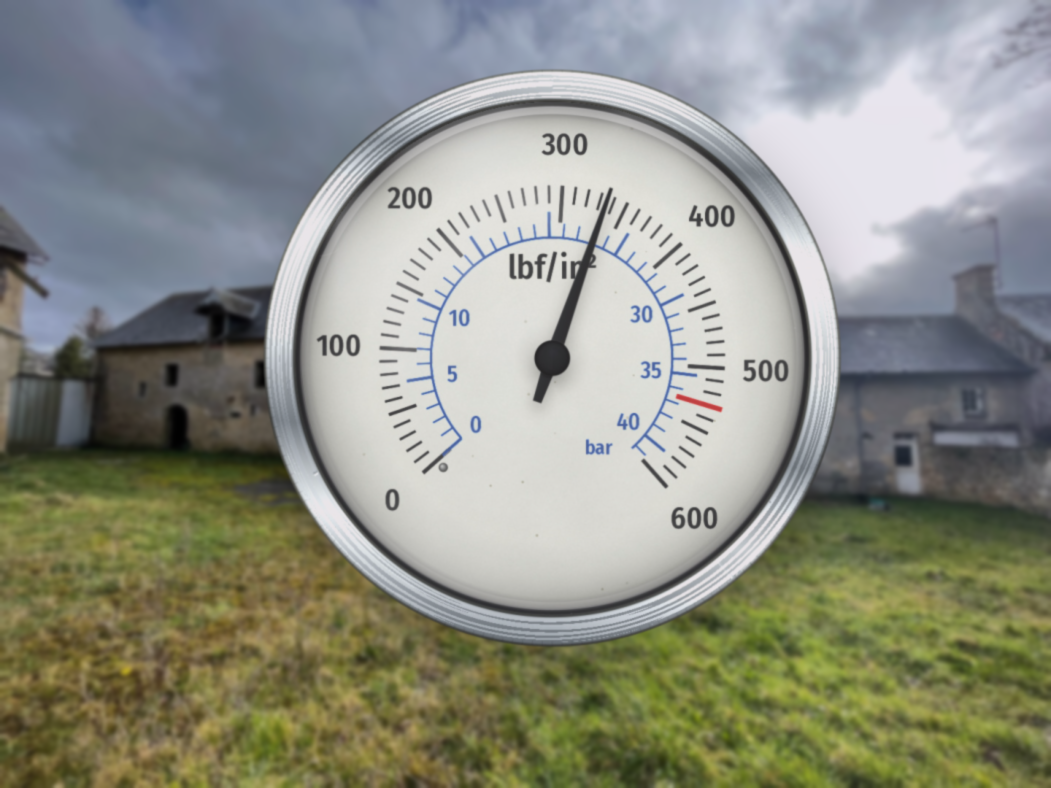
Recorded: 335 psi
